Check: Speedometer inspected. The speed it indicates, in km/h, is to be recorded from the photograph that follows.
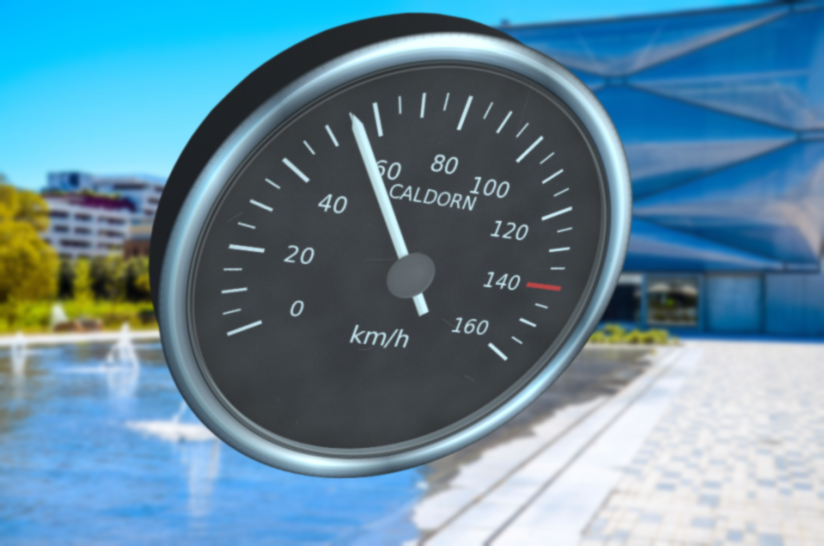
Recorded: 55 km/h
